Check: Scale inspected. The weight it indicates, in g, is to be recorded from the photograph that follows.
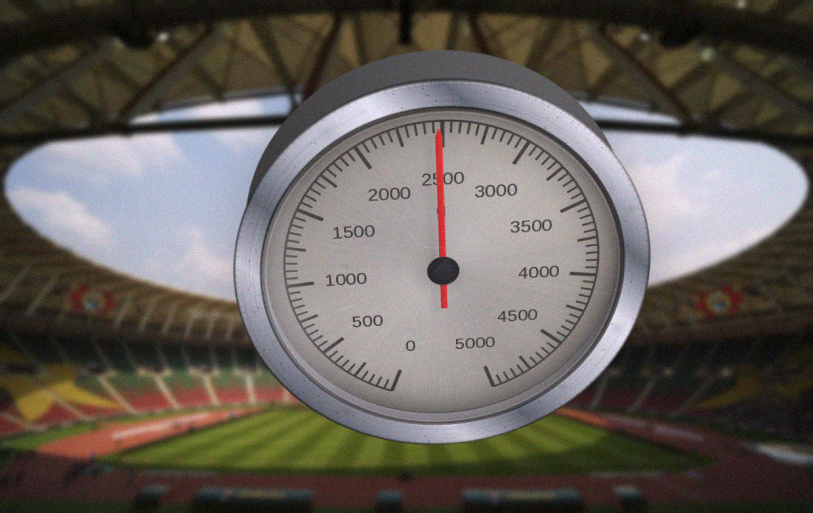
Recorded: 2475 g
